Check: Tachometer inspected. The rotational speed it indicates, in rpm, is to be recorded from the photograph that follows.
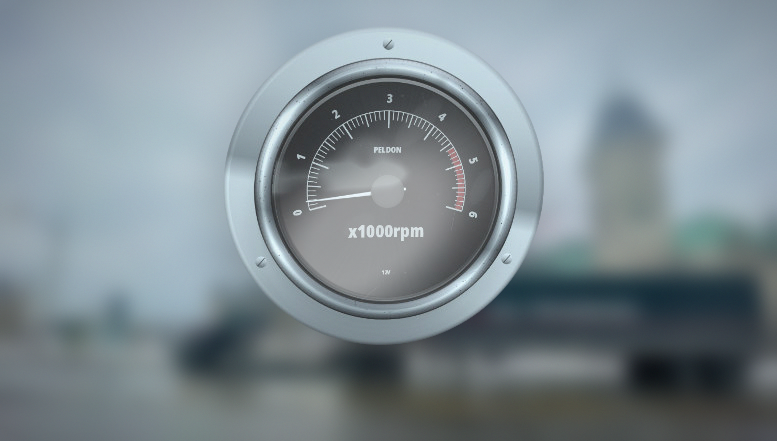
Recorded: 200 rpm
